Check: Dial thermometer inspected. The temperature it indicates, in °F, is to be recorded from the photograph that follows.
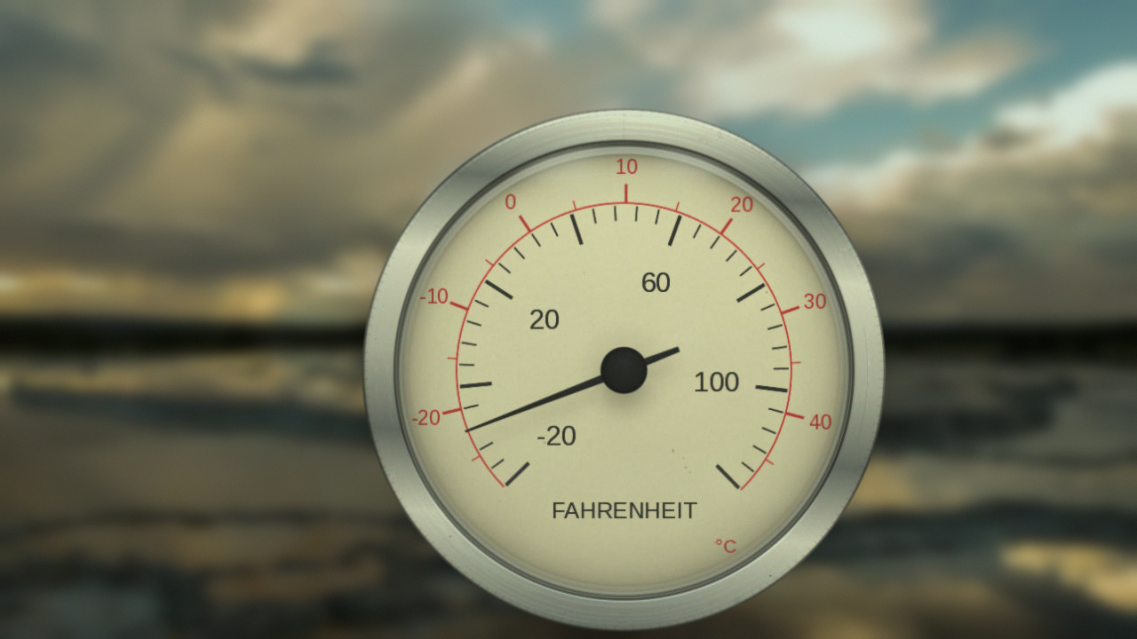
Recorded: -8 °F
